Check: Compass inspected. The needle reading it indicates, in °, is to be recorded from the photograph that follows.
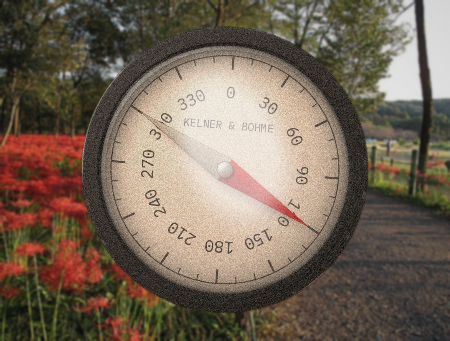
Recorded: 120 °
